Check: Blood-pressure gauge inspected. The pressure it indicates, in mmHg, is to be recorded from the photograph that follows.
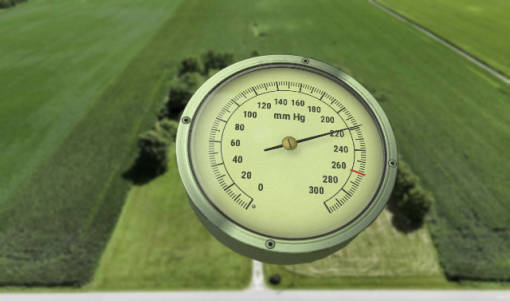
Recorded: 220 mmHg
